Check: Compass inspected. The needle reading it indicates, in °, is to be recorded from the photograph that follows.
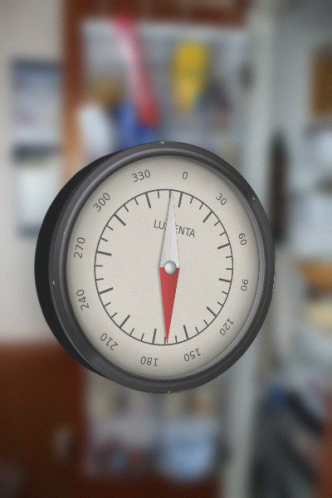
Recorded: 170 °
